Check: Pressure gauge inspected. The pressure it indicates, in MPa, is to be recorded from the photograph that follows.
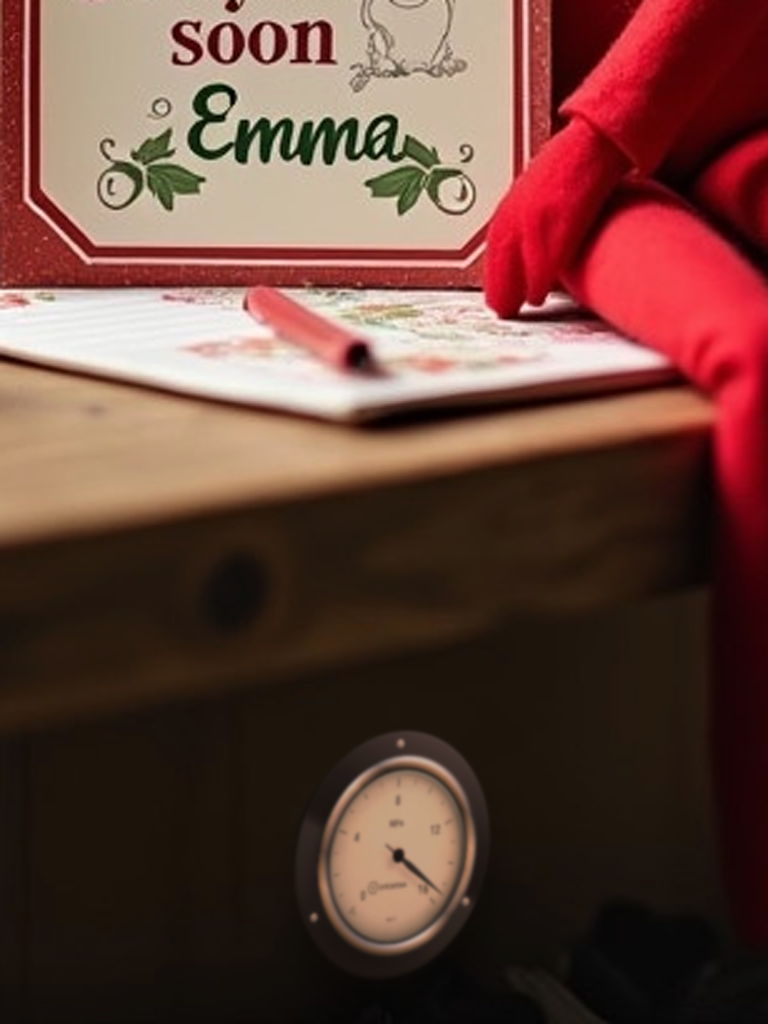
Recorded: 15.5 MPa
